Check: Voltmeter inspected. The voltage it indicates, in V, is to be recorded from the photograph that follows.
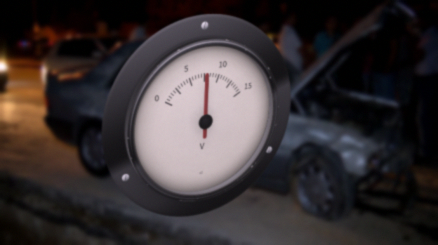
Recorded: 7.5 V
